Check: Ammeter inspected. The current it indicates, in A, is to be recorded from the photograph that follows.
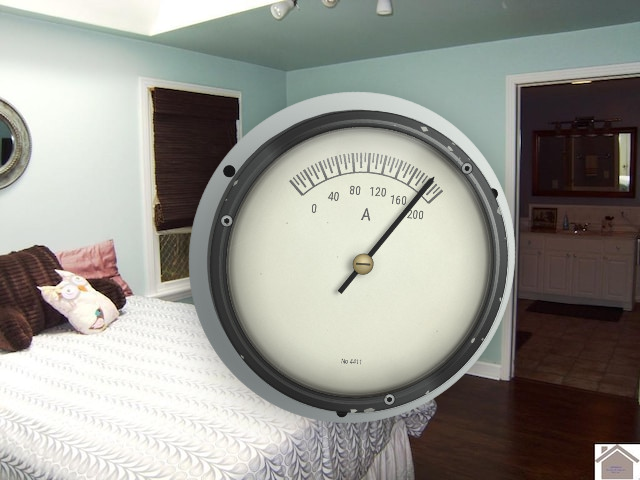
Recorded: 180 A
